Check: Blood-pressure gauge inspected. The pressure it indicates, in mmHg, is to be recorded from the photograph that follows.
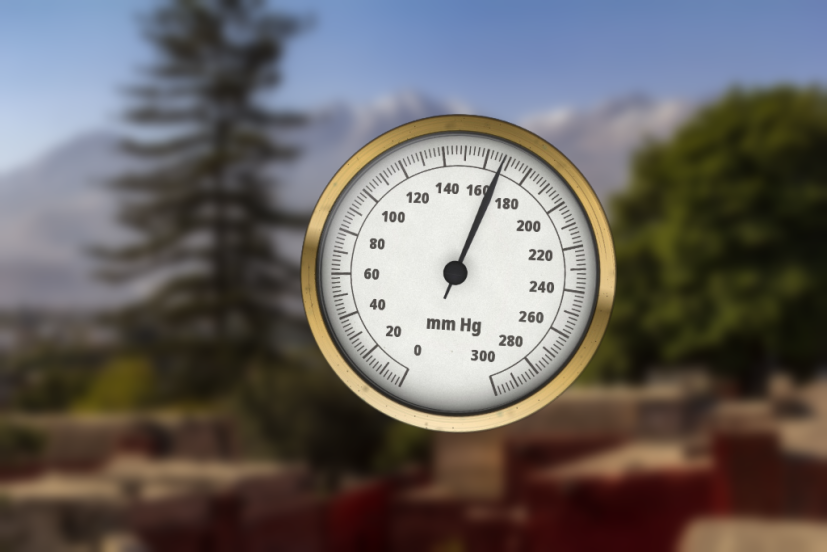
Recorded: 168 mmHg
